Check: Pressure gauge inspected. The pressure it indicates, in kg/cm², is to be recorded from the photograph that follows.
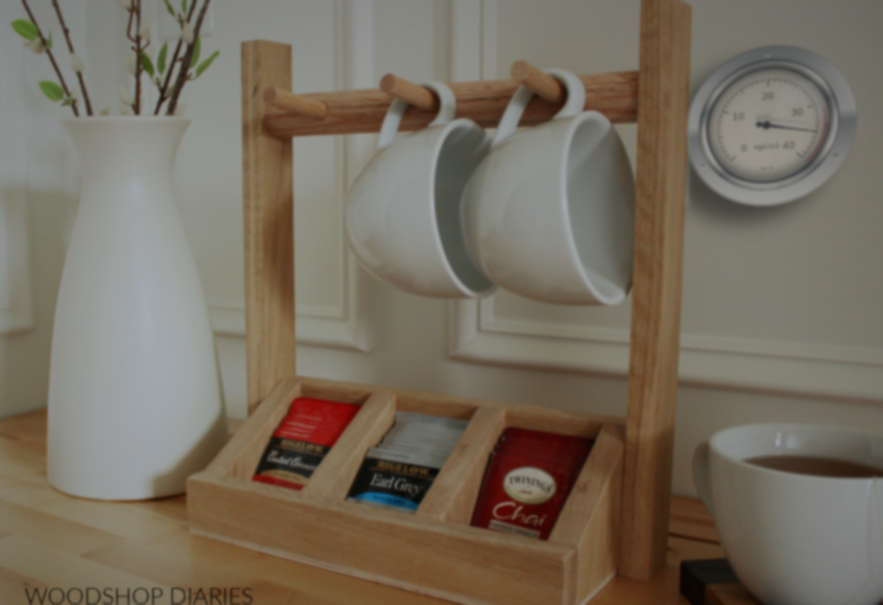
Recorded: 35 kg/cm²
